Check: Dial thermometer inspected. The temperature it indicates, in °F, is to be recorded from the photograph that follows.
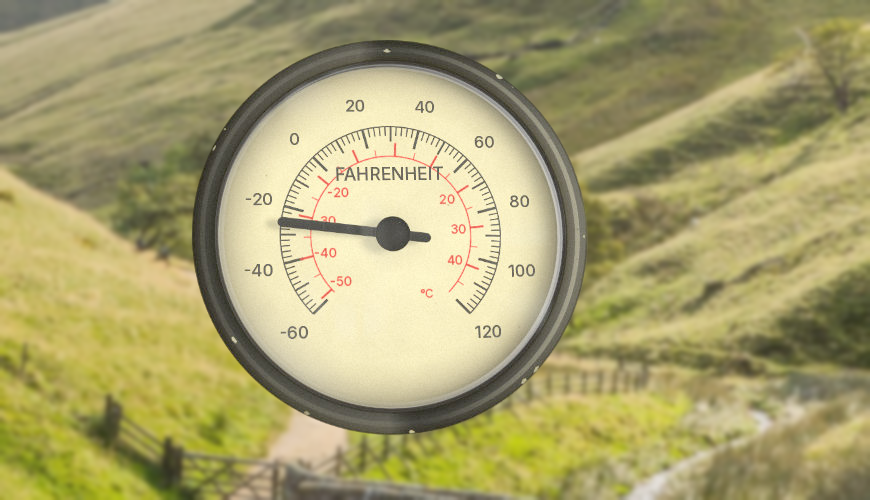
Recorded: -26 °F
